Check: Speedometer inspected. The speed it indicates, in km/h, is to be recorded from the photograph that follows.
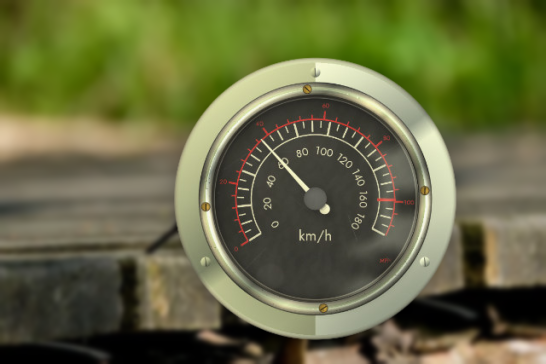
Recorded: 60 km/h
